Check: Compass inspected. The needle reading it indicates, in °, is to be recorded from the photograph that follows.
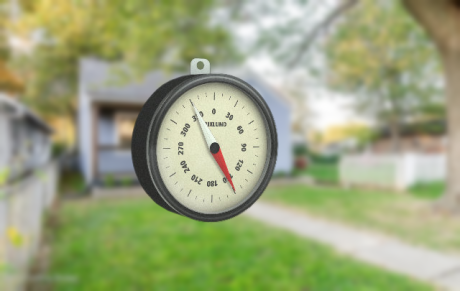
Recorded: 150 °
